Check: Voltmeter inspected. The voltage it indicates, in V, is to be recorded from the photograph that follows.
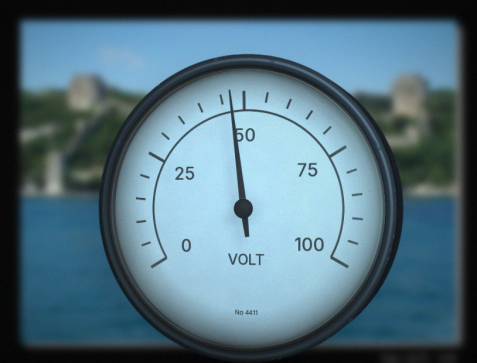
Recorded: 47.5 V
